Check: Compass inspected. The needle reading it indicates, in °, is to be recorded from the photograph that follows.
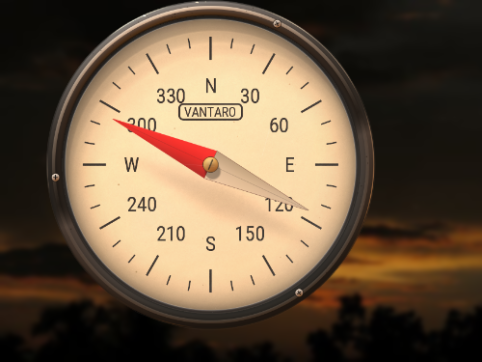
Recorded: 295 °
